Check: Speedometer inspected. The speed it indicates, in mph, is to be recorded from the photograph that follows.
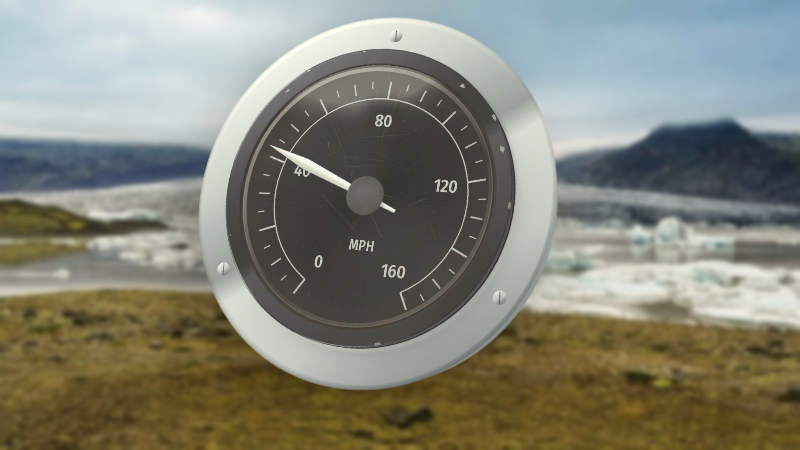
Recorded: 42.5 mph
